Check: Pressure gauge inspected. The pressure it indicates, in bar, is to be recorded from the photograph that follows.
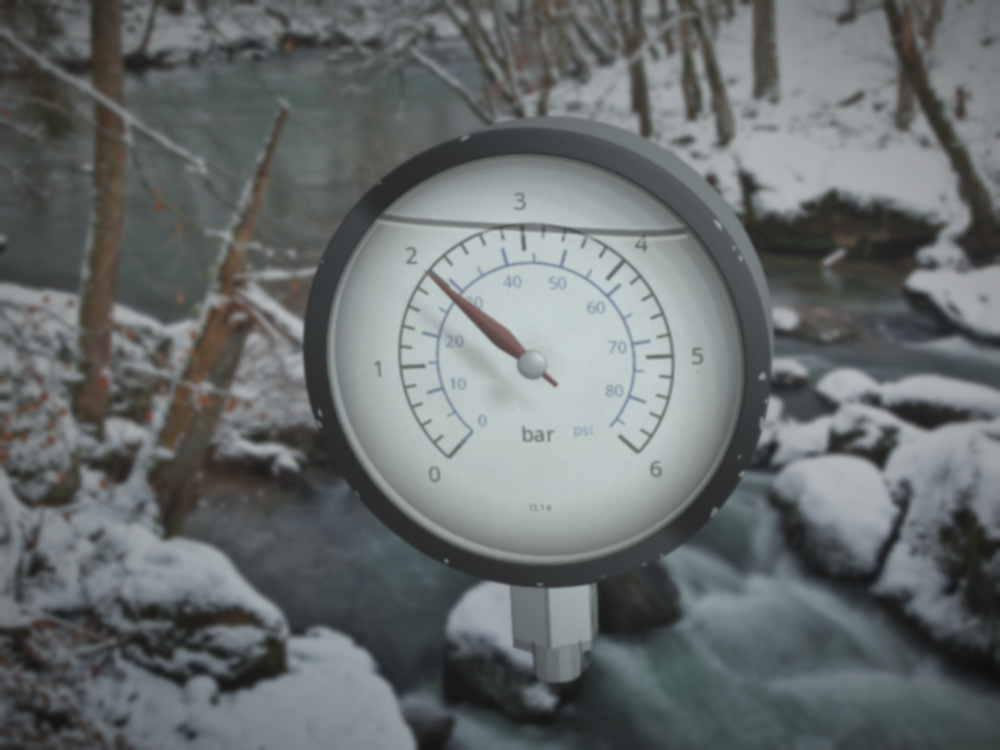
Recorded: 2 bar
